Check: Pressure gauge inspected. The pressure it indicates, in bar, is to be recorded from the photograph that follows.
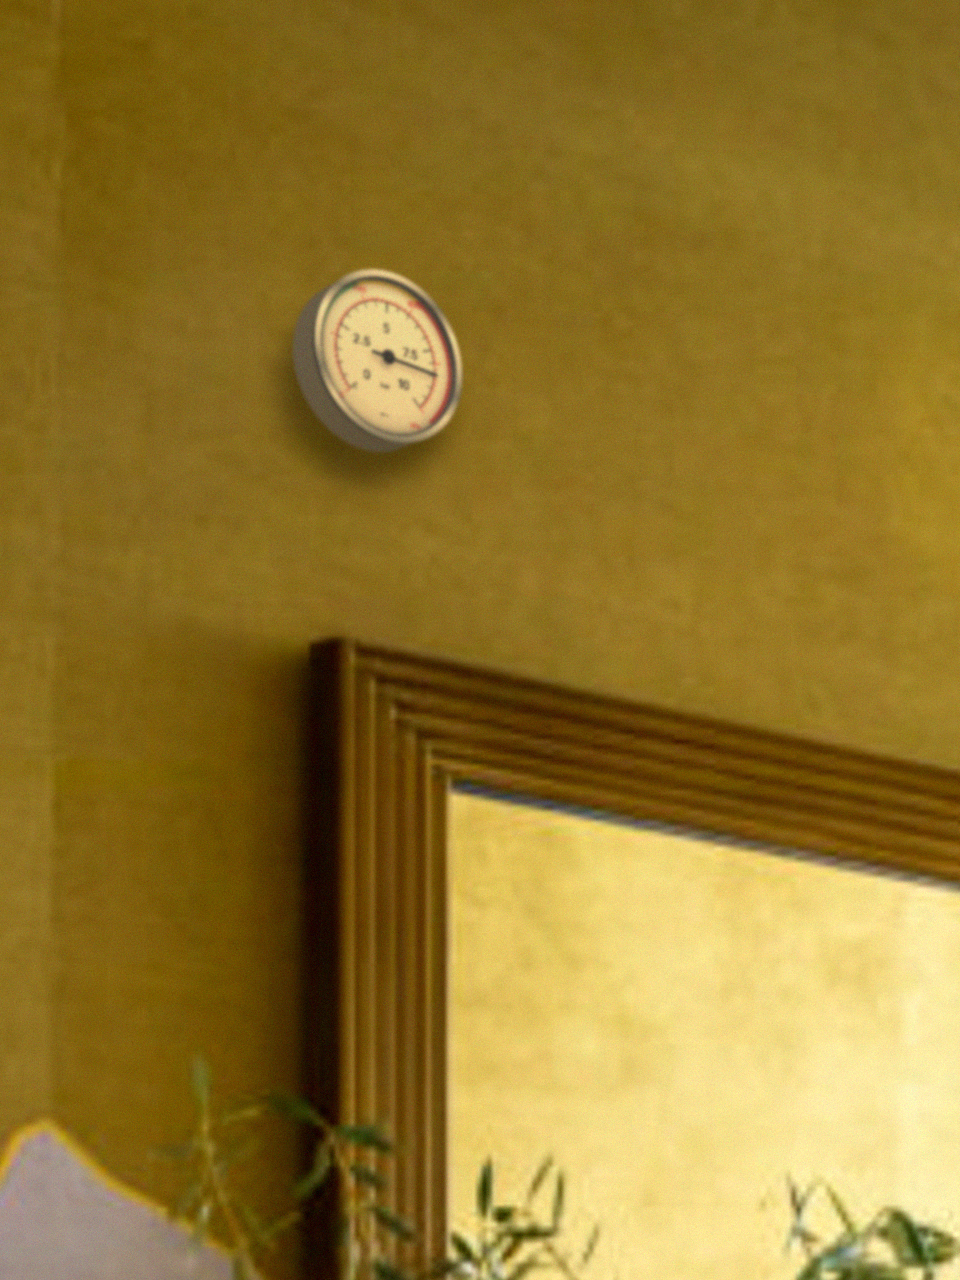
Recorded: 8.5 bar
